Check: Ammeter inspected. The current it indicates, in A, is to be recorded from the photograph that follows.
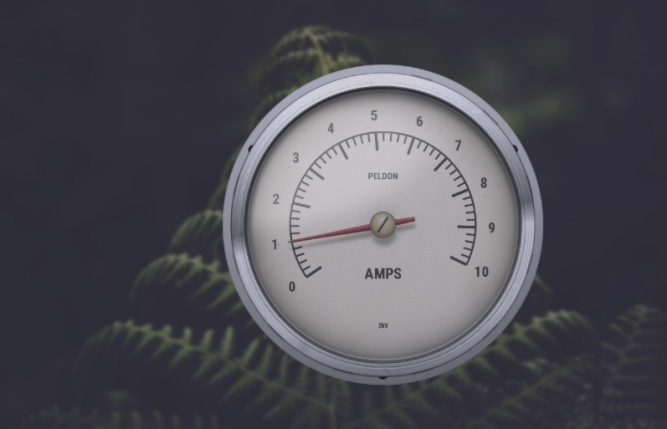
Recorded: 1 A
